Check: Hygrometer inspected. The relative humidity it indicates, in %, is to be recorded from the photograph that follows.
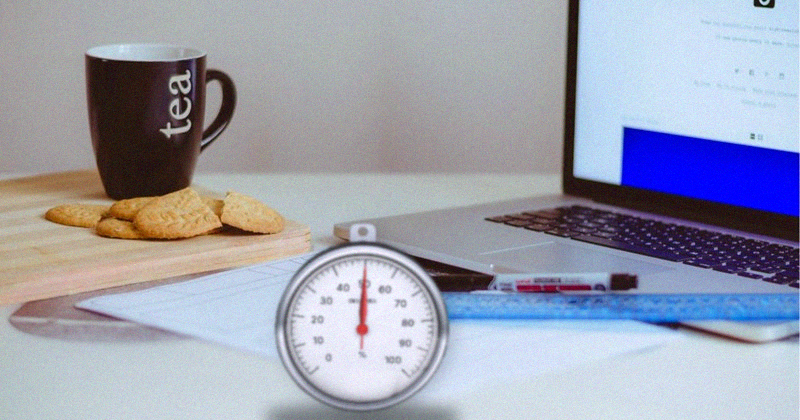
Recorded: 50 %
